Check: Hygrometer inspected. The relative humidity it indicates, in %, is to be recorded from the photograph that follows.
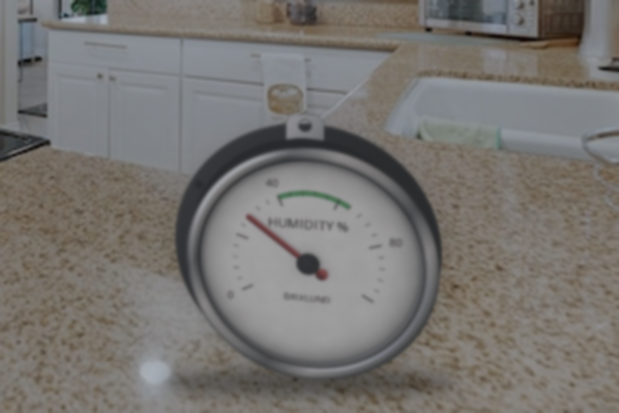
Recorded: 28 %
